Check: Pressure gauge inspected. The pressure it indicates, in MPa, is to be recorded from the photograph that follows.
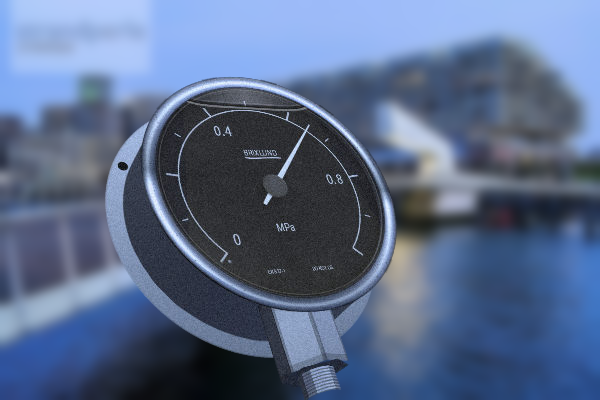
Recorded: 0.65 MPa
